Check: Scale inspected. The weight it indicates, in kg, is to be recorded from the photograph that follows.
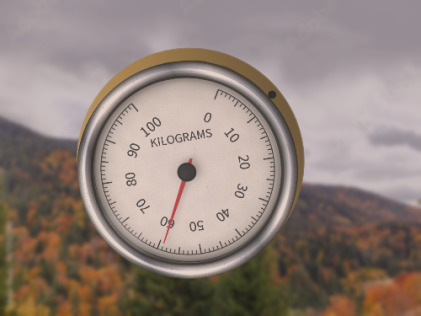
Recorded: 59 kg
